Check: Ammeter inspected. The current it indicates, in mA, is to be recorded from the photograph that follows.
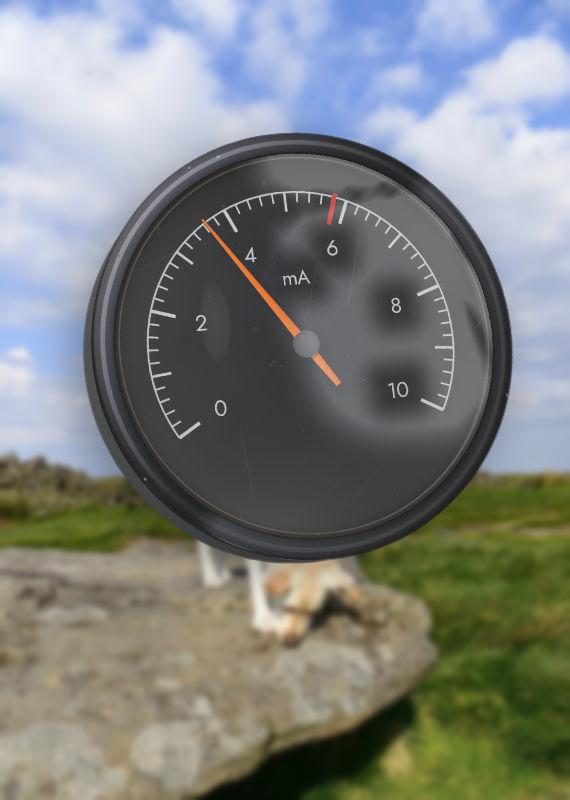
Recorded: 3.6 mA
